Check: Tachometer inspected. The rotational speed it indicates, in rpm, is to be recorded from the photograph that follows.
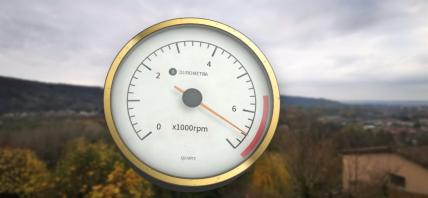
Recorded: 6600 rpm
